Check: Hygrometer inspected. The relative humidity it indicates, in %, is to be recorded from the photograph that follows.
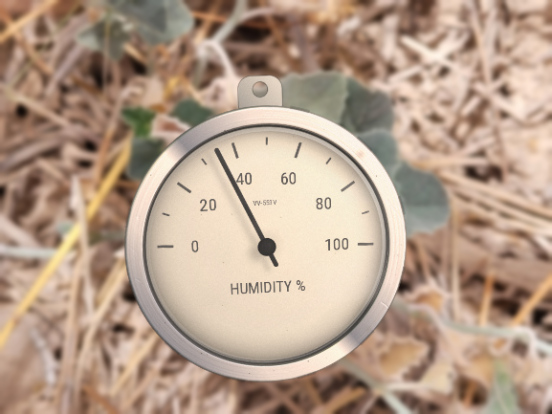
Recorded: 35 %
